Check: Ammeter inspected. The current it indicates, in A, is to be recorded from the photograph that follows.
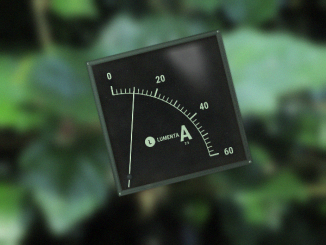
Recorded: 10 A
